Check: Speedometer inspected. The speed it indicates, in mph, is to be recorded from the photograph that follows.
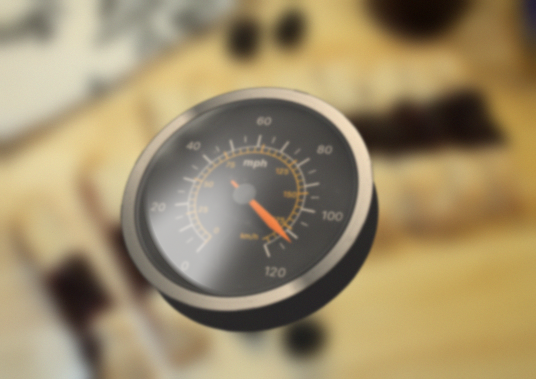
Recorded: 112.5 mph
